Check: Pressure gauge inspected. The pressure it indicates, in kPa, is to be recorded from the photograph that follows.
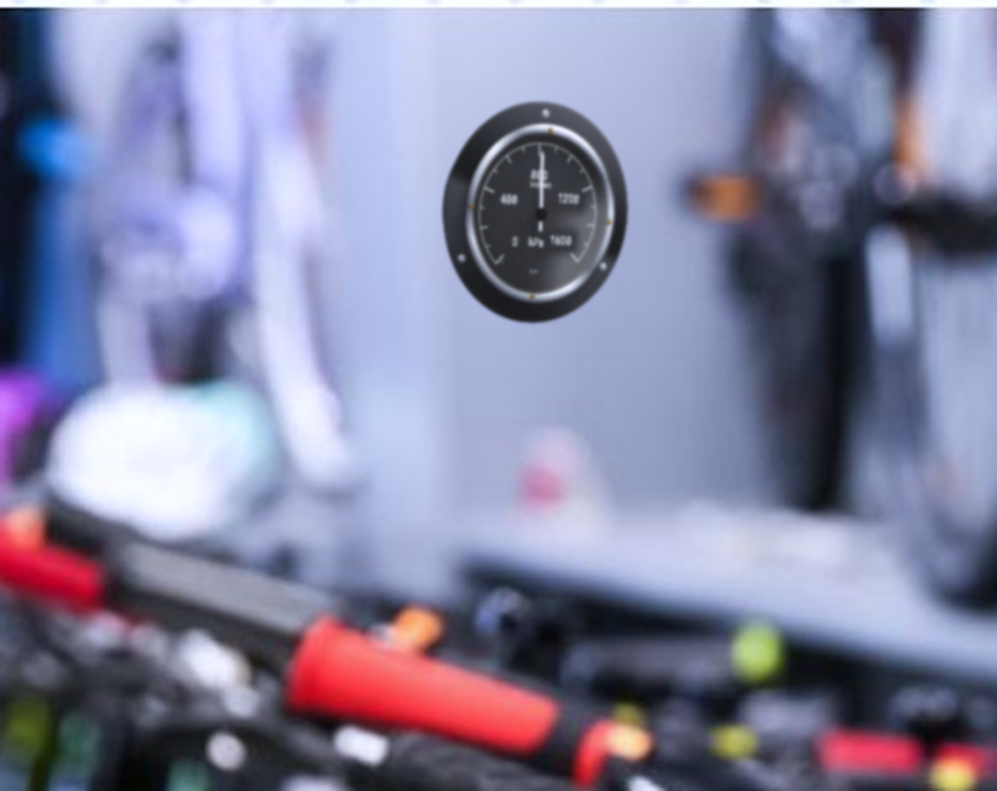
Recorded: 800 kPa
